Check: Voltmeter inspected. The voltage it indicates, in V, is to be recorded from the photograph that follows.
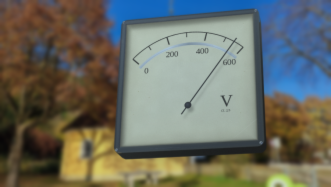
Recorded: 550 V
